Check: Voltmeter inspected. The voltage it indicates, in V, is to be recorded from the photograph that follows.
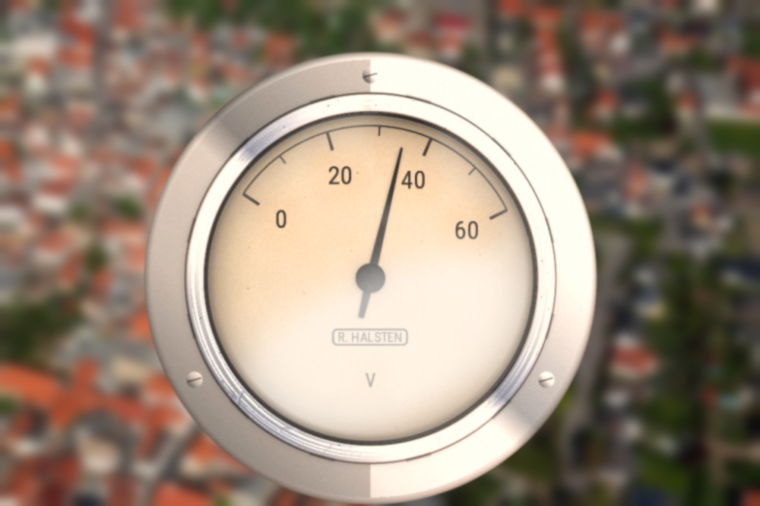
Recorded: 35 V
